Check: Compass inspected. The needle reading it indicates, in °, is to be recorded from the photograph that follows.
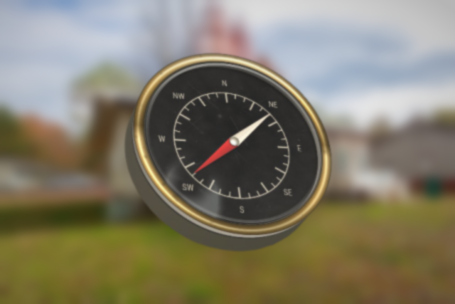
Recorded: 230 °
